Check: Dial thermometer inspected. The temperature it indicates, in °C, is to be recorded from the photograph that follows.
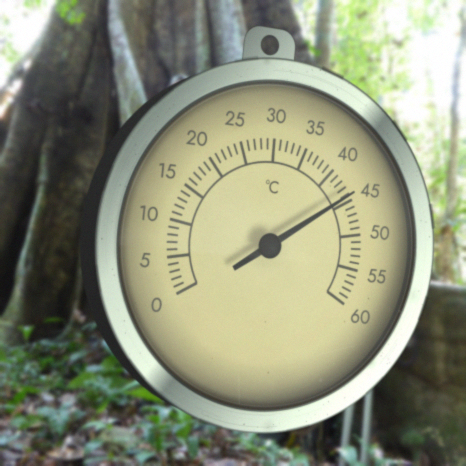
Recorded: 44 °C
